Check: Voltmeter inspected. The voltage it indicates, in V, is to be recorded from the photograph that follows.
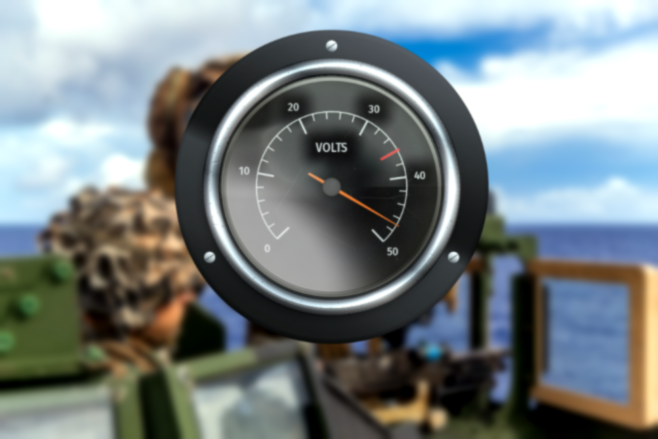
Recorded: 47 V
